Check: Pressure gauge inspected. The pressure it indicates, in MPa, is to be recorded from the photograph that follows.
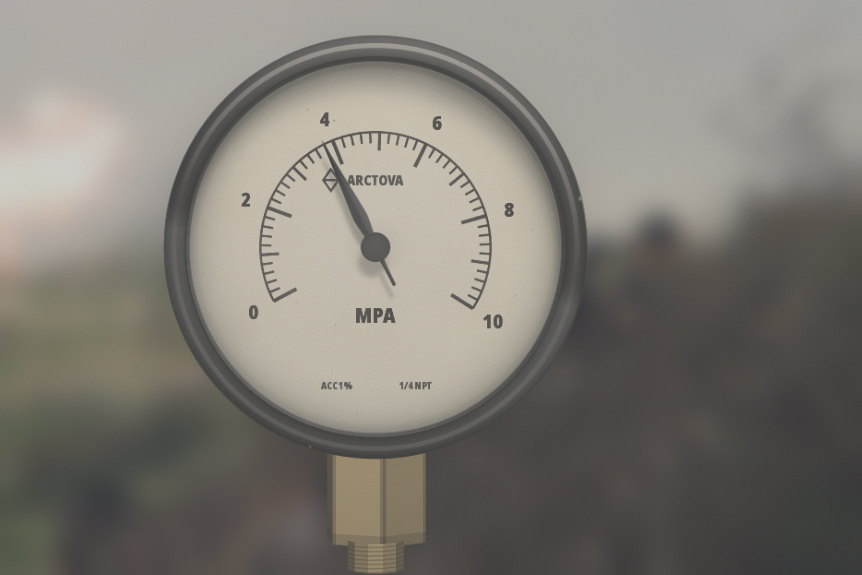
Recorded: 3.8 MPa
